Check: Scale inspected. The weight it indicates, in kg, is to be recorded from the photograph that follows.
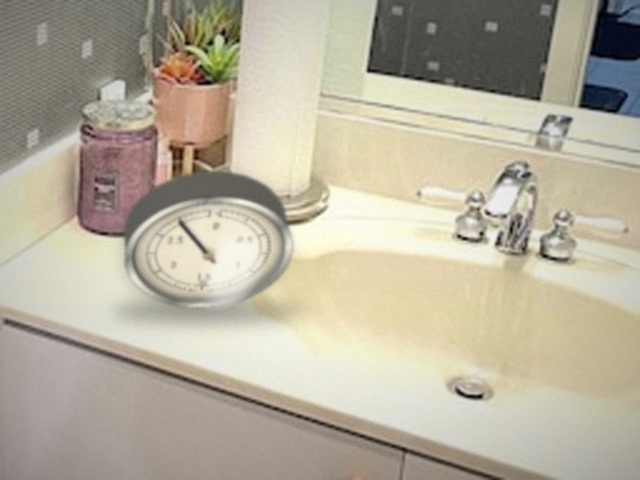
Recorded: 2.75 kg
